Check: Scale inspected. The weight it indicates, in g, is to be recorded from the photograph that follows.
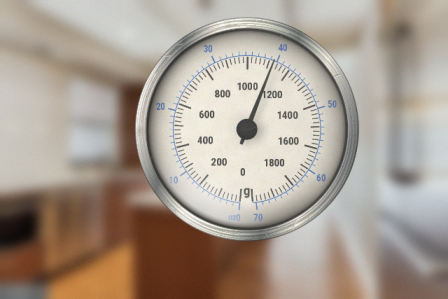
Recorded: 1120 g
